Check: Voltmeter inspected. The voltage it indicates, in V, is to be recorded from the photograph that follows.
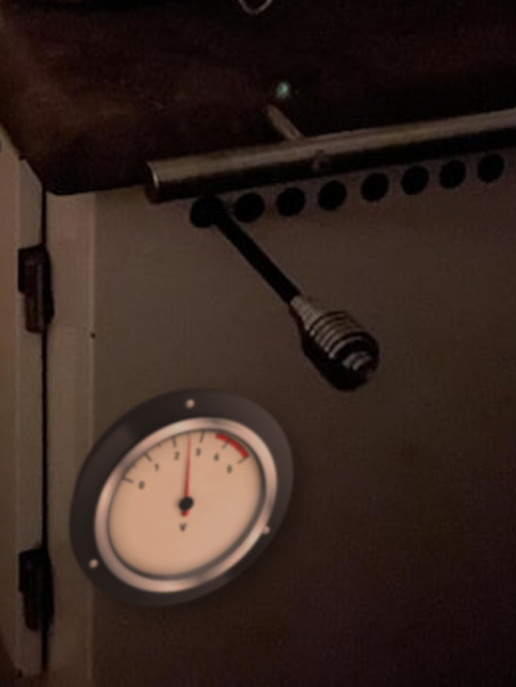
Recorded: 2.5 V
